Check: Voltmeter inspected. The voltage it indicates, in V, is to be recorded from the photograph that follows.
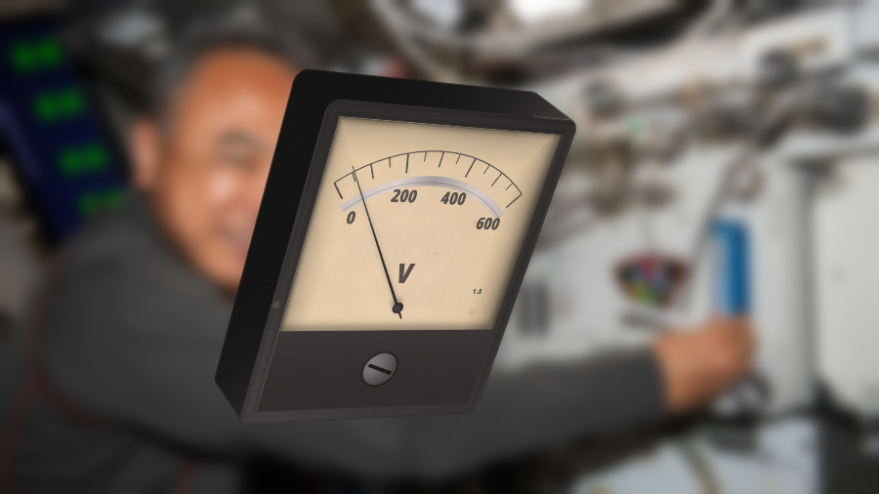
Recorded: 50 V
